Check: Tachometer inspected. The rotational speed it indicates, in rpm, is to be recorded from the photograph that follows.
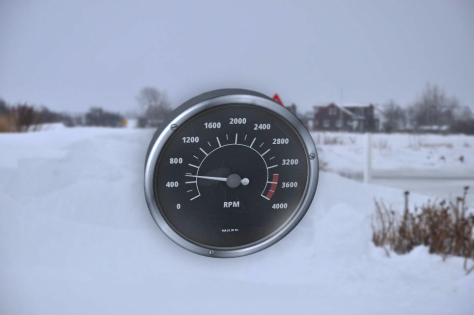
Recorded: 600 rpm
